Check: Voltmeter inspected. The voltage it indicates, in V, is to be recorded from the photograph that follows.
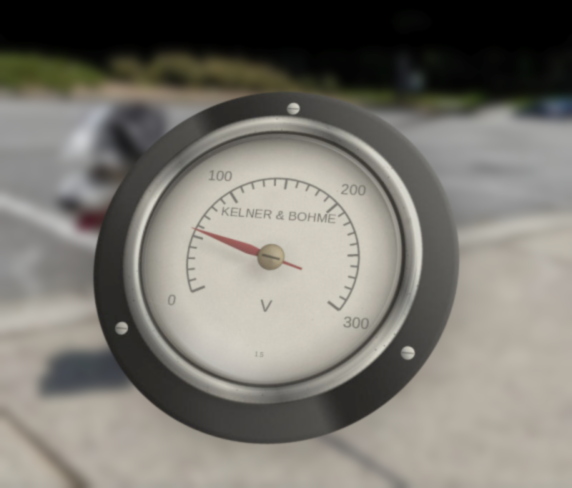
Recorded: 55 V
